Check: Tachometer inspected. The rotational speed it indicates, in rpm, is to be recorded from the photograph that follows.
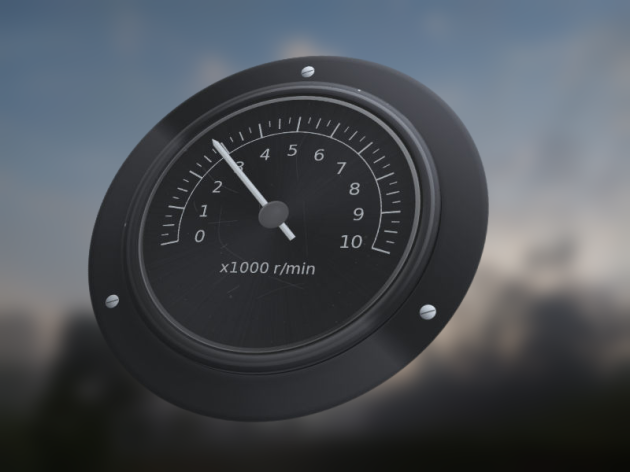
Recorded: 2875 rpm
